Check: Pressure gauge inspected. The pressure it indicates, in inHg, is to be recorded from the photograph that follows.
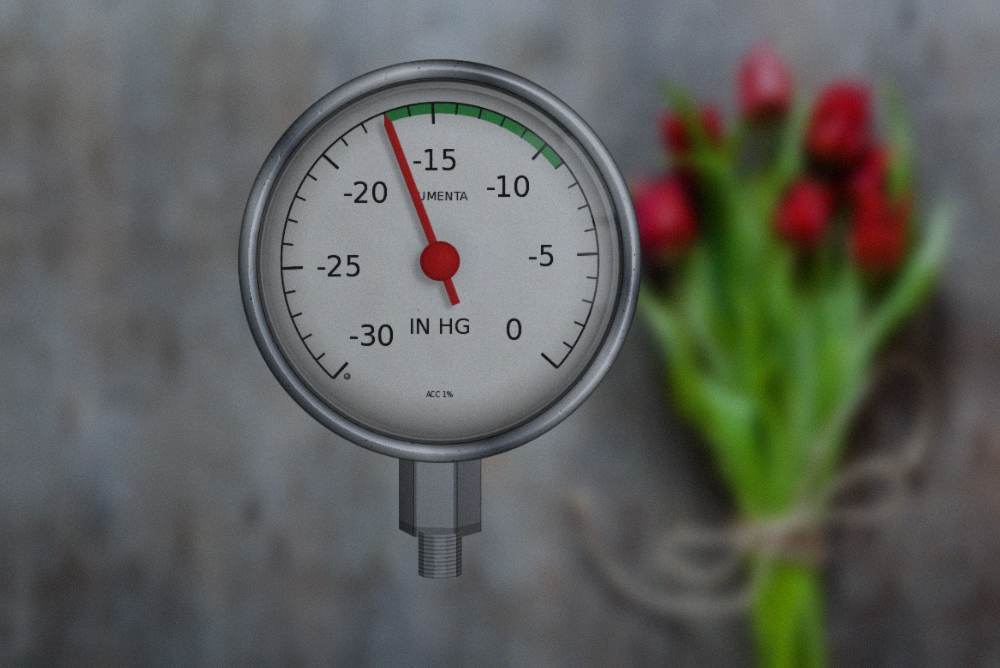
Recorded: -17 inHg
